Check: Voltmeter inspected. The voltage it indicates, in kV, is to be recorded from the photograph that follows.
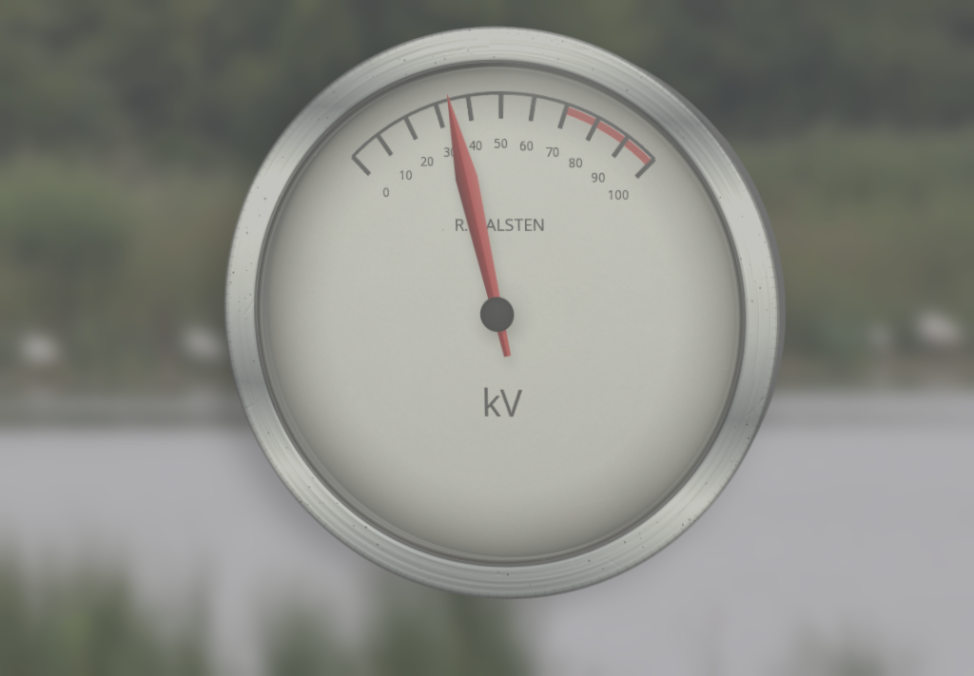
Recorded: 35 kV
